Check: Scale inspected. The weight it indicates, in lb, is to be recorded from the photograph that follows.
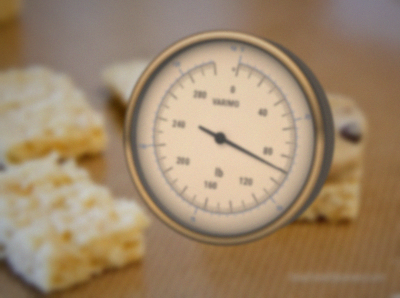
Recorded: 90 lb
